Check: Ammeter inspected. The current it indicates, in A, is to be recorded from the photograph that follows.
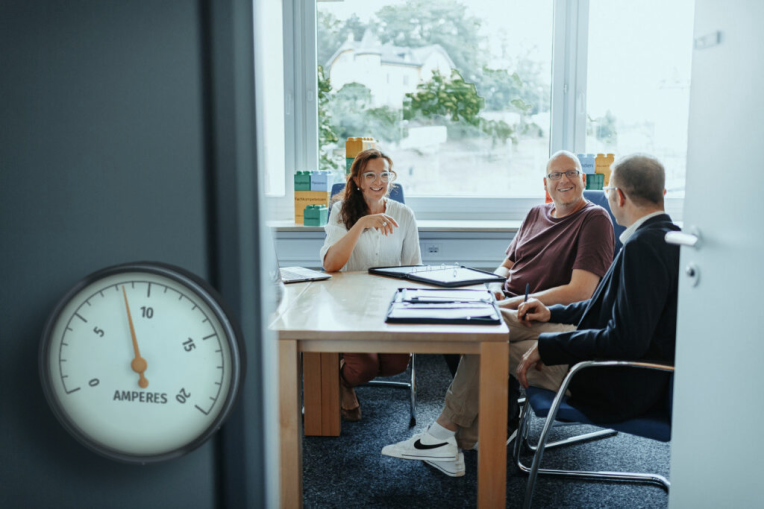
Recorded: 8.5 A
